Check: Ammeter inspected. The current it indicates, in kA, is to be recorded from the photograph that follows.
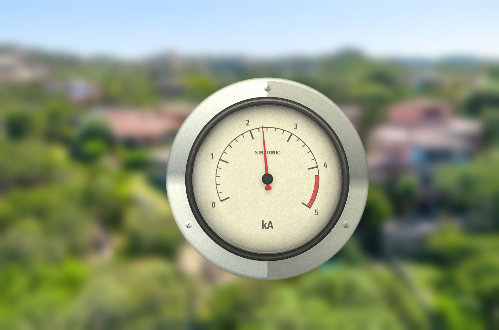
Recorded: 2.3 kA
